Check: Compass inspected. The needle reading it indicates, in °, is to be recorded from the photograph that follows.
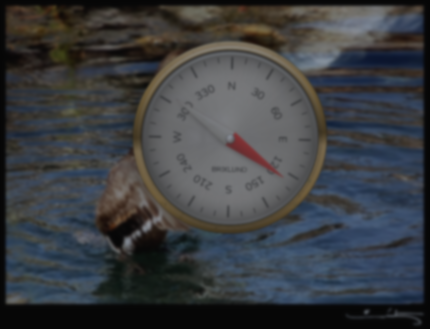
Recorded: 125 °
